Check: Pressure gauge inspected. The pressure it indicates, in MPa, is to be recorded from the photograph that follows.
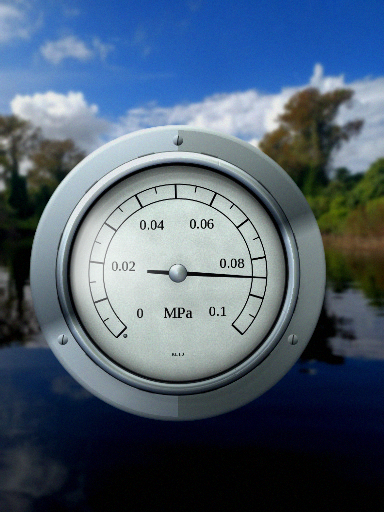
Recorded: 0.085 MPa
